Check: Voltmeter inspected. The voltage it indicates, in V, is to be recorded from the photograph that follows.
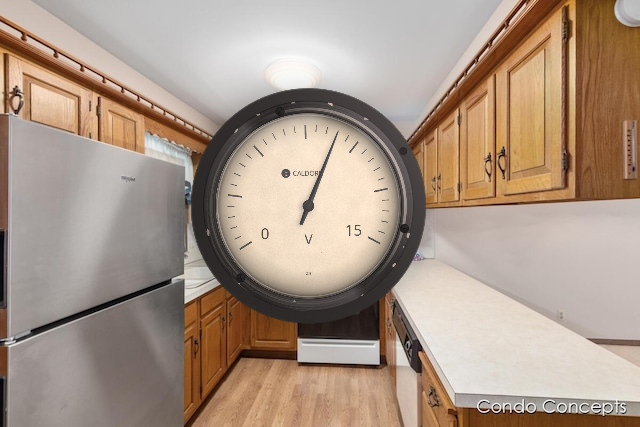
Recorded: 9 V
